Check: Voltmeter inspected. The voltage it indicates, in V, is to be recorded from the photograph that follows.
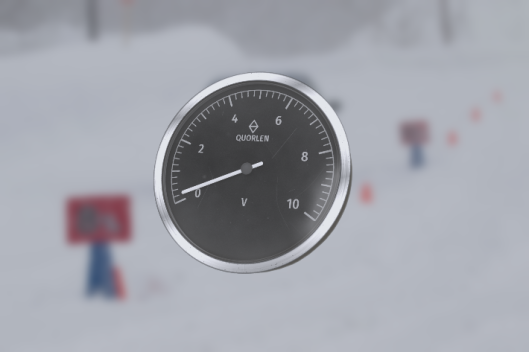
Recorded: 0.2 V
